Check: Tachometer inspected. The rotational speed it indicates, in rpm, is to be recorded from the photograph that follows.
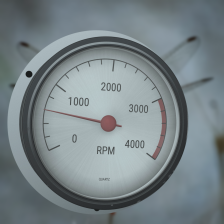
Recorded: 600 rpm
